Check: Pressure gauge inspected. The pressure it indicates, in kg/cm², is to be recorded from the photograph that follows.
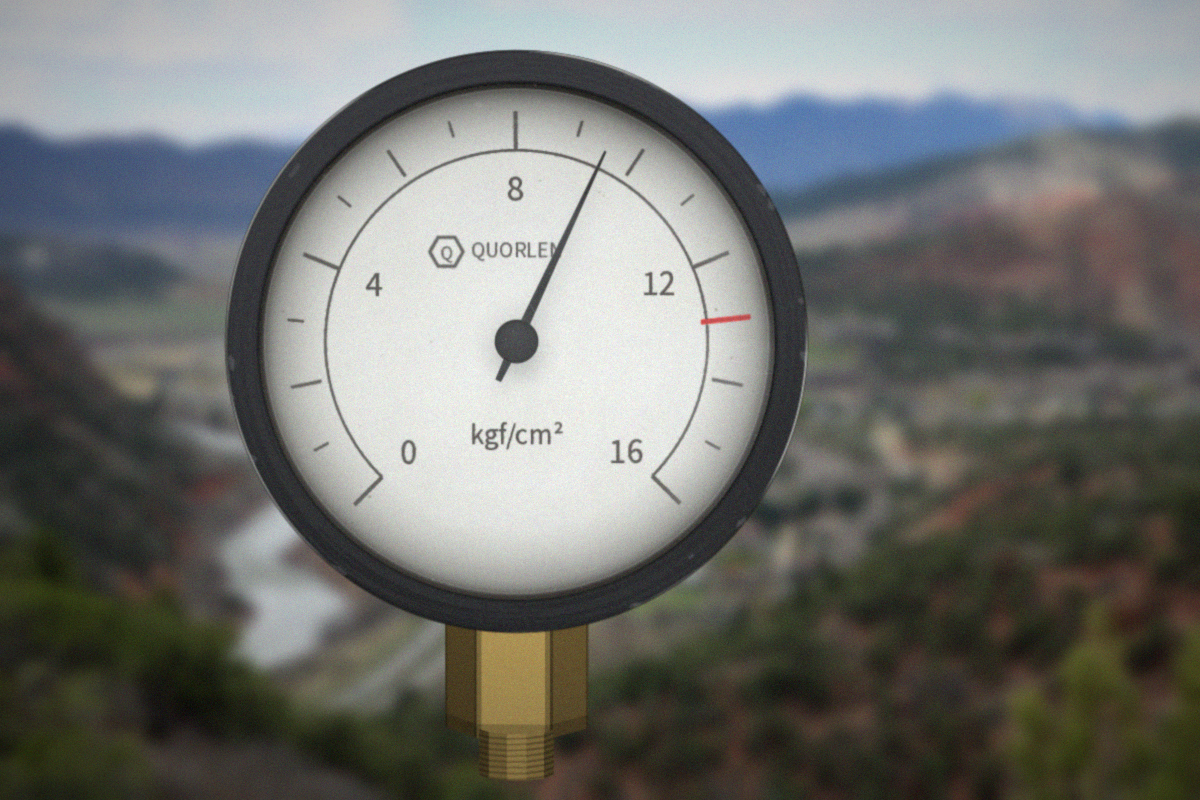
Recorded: 9.5 kg/cm²
